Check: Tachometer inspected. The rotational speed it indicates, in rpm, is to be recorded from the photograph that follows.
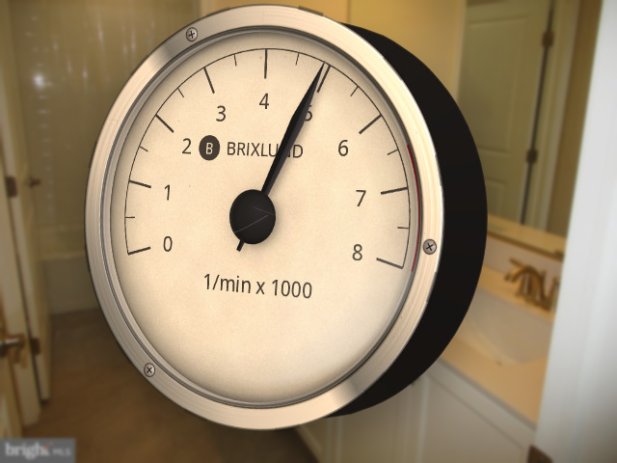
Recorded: 5000 rpm
